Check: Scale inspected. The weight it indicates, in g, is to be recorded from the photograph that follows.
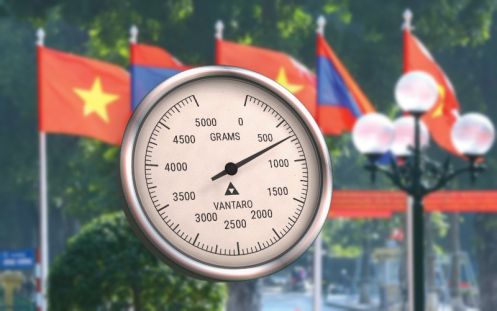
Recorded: 700 g
